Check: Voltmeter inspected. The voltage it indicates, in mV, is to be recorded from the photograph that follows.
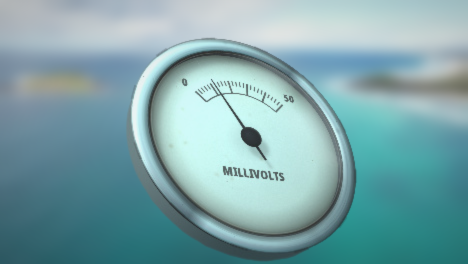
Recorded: 10 mV
